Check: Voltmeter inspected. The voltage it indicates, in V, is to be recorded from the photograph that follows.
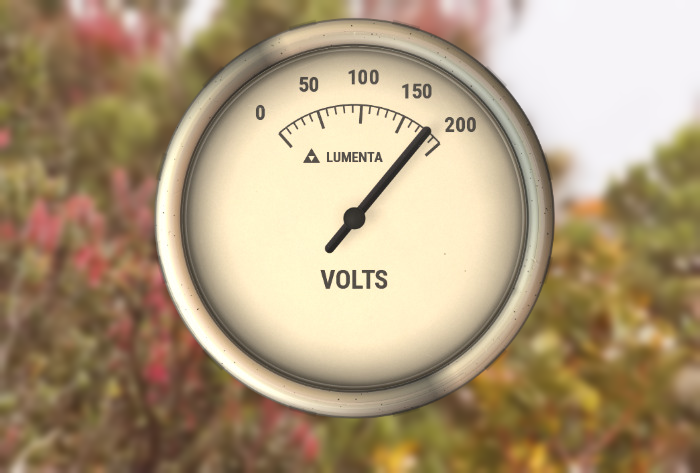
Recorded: 180 V
